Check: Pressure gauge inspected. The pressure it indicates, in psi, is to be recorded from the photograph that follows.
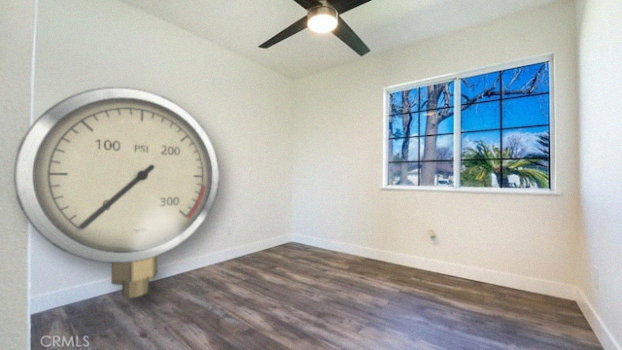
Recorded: 0 psi
